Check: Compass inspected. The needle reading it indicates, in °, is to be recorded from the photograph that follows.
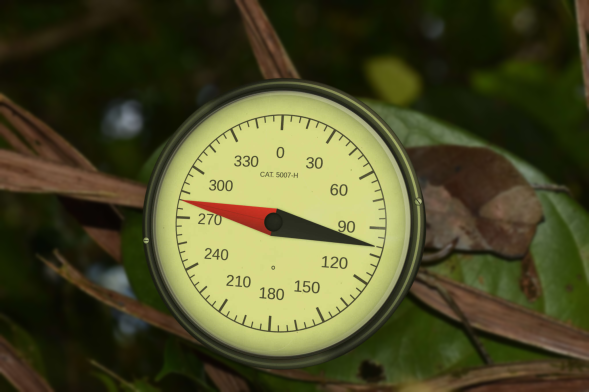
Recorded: 280 °
